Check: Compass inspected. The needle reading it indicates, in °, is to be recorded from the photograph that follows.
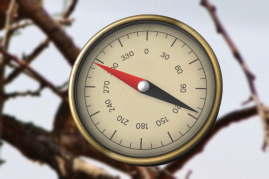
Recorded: 295 °
